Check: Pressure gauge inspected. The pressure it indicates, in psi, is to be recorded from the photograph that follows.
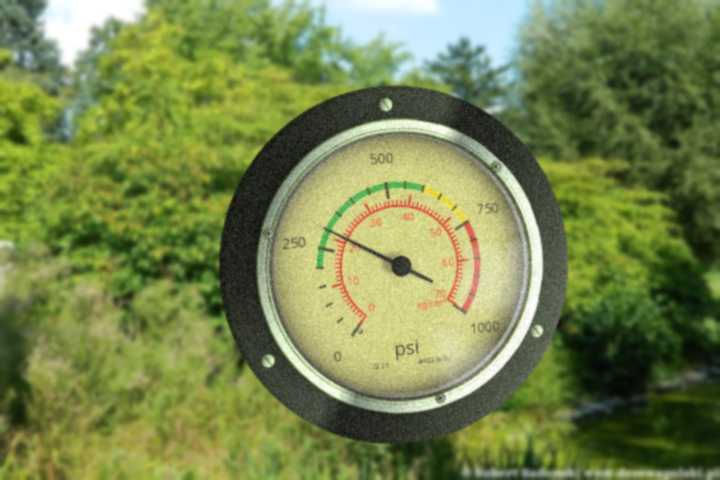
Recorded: 300 psi
